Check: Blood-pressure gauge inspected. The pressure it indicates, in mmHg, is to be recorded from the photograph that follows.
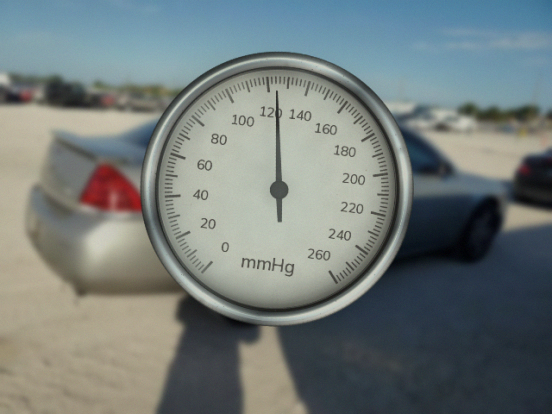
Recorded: 124 mmHg
